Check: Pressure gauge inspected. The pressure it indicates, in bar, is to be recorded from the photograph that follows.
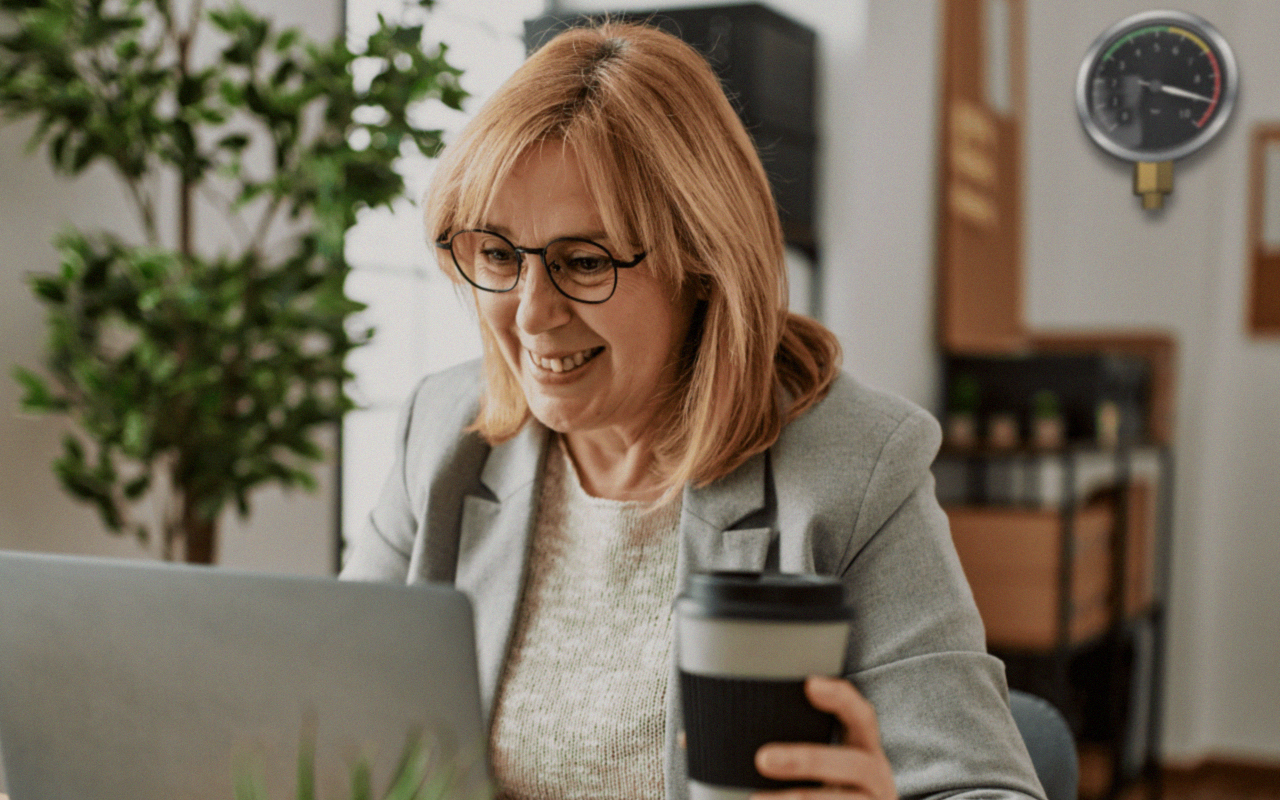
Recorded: 9 bar
